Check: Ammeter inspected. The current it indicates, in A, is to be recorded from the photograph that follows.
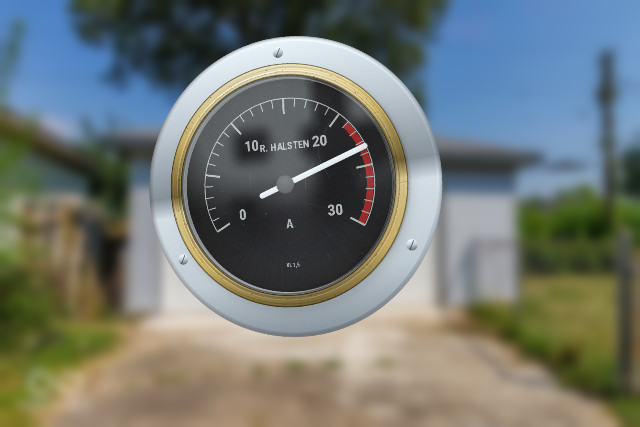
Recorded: 23.5 A
